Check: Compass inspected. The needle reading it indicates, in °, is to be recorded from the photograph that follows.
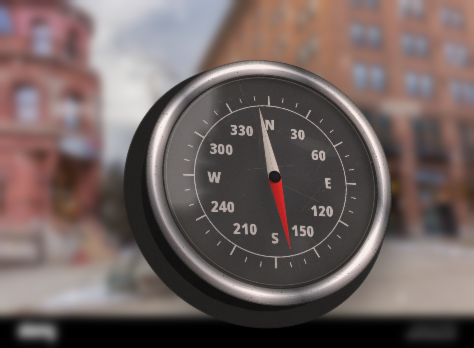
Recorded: 170 °
